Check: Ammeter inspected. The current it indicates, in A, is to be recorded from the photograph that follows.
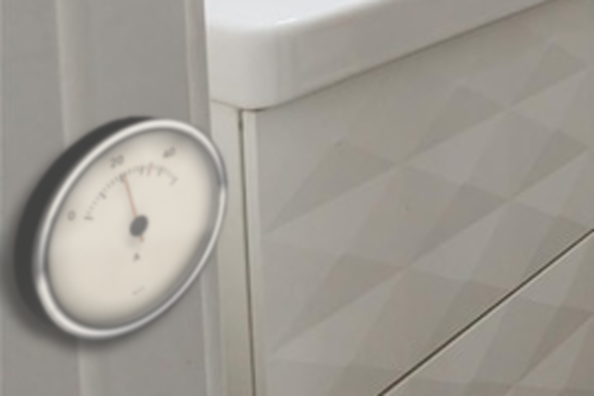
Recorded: 20 A
